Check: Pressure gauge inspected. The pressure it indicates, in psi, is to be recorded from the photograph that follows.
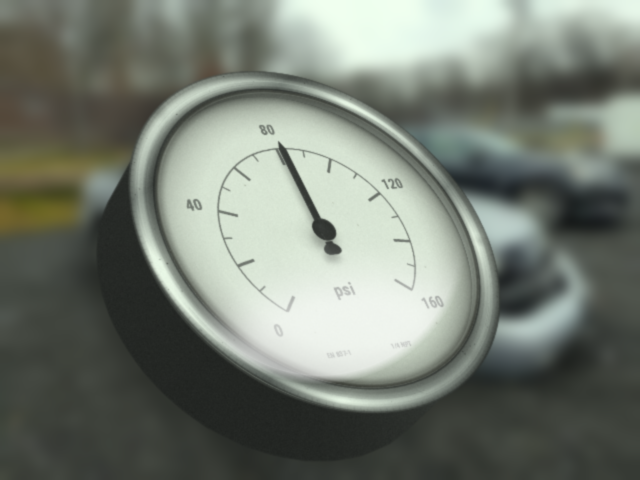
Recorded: 80 psi
